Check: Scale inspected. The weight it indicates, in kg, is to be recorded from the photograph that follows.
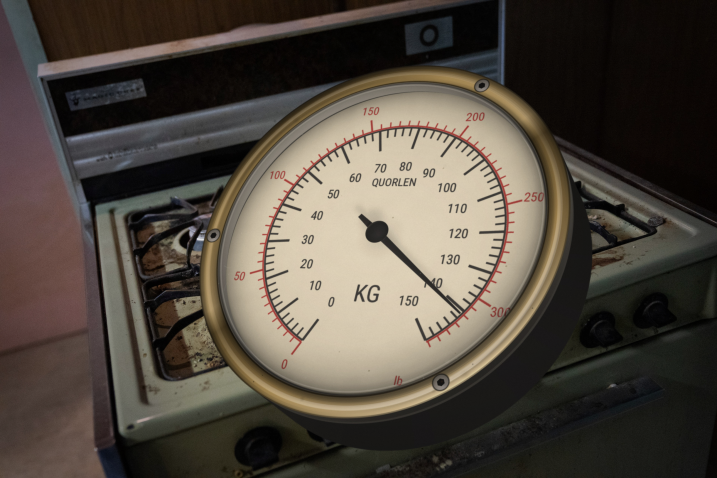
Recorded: 141 kg
